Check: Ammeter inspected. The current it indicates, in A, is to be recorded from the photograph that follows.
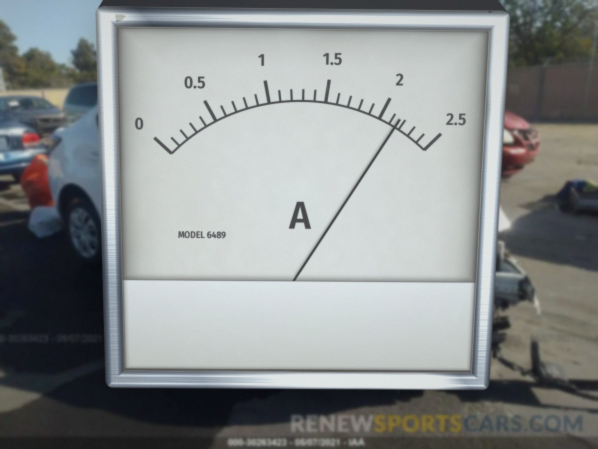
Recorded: 2.15 A
